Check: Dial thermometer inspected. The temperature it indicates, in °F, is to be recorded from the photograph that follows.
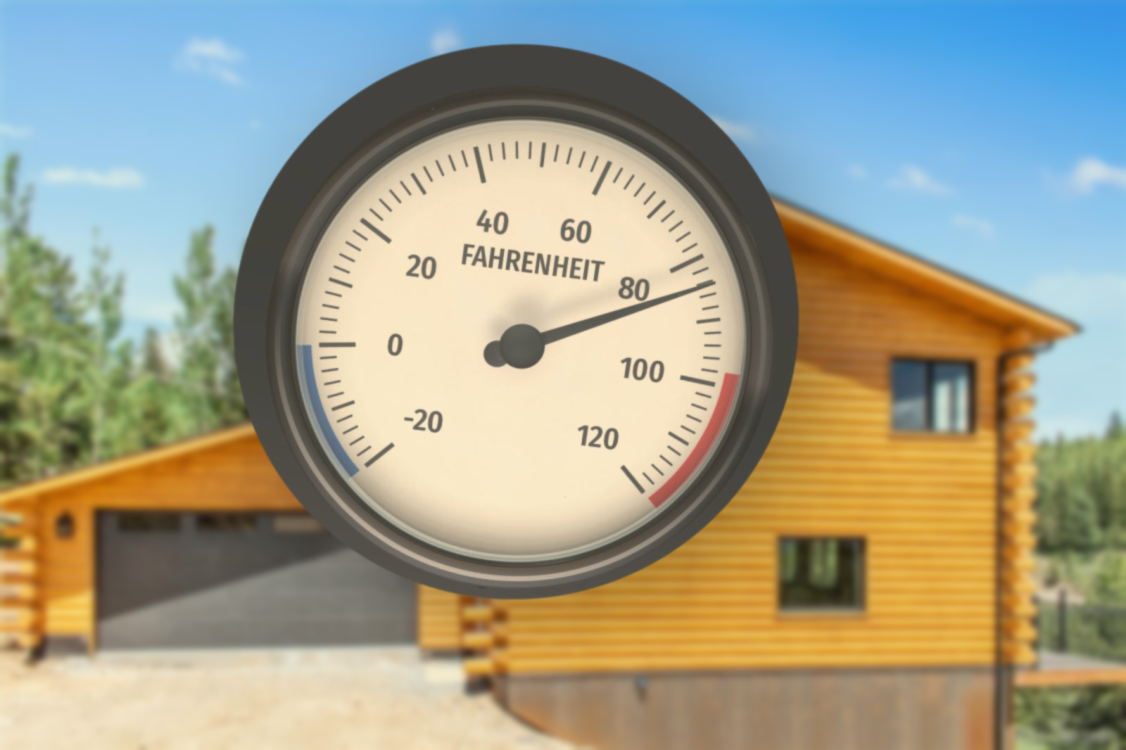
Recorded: 84 °F
